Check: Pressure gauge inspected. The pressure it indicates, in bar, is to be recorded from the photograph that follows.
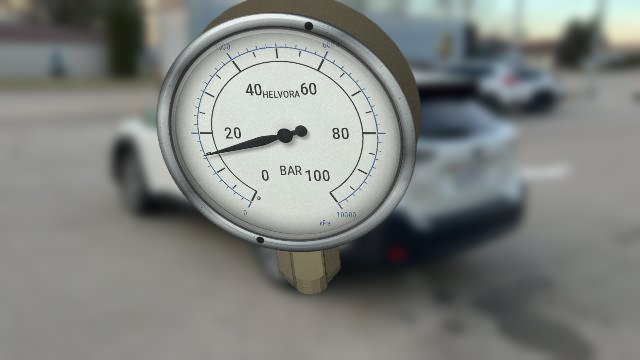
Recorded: 15 bar
